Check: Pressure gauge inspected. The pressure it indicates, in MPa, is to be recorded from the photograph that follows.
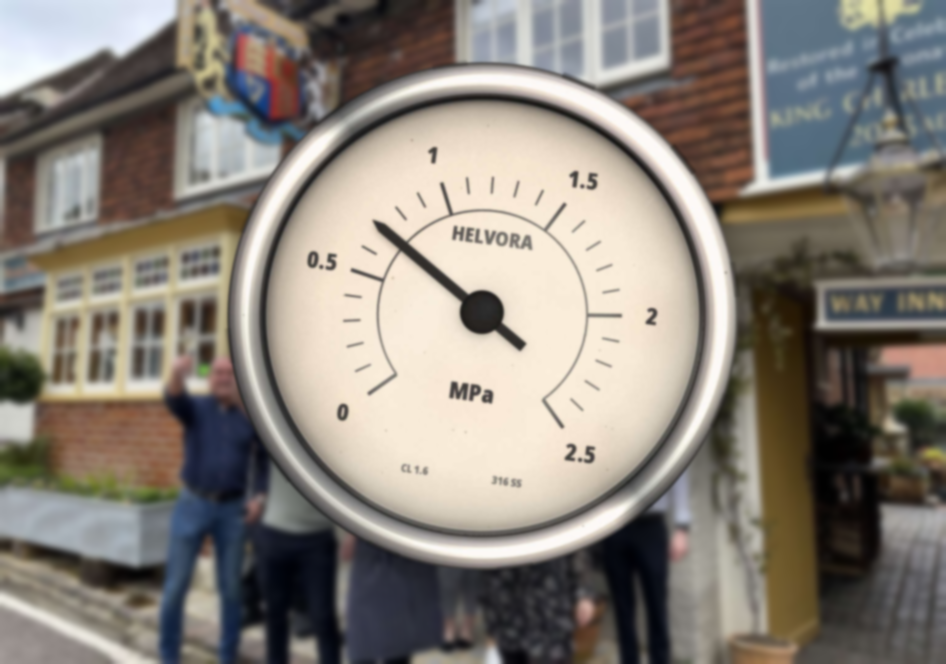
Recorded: 0.7 MPa
